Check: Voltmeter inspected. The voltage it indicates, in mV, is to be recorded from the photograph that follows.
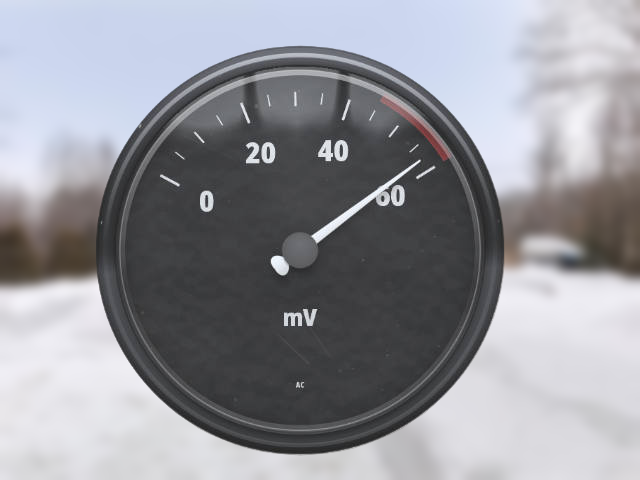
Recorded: 57.5 mV
